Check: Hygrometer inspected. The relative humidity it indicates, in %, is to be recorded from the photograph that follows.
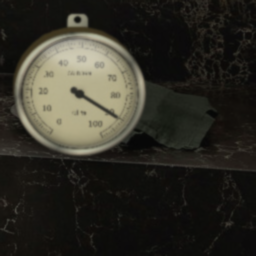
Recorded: 90 %
